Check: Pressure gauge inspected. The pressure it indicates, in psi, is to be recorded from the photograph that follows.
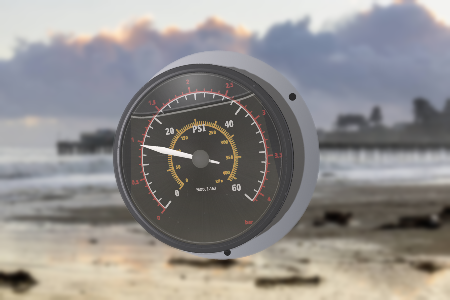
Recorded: 14 psi
